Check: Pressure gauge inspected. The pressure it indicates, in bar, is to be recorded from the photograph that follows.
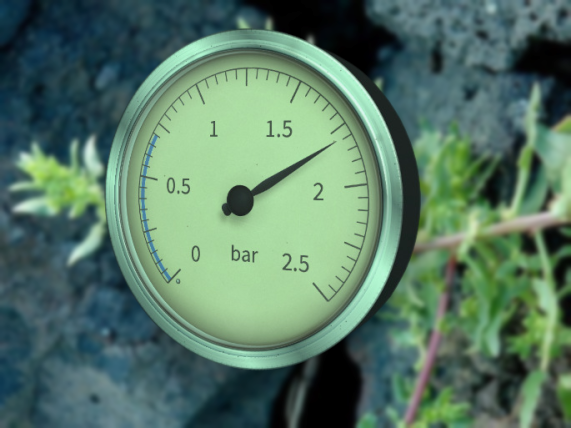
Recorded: 1.8 bar
